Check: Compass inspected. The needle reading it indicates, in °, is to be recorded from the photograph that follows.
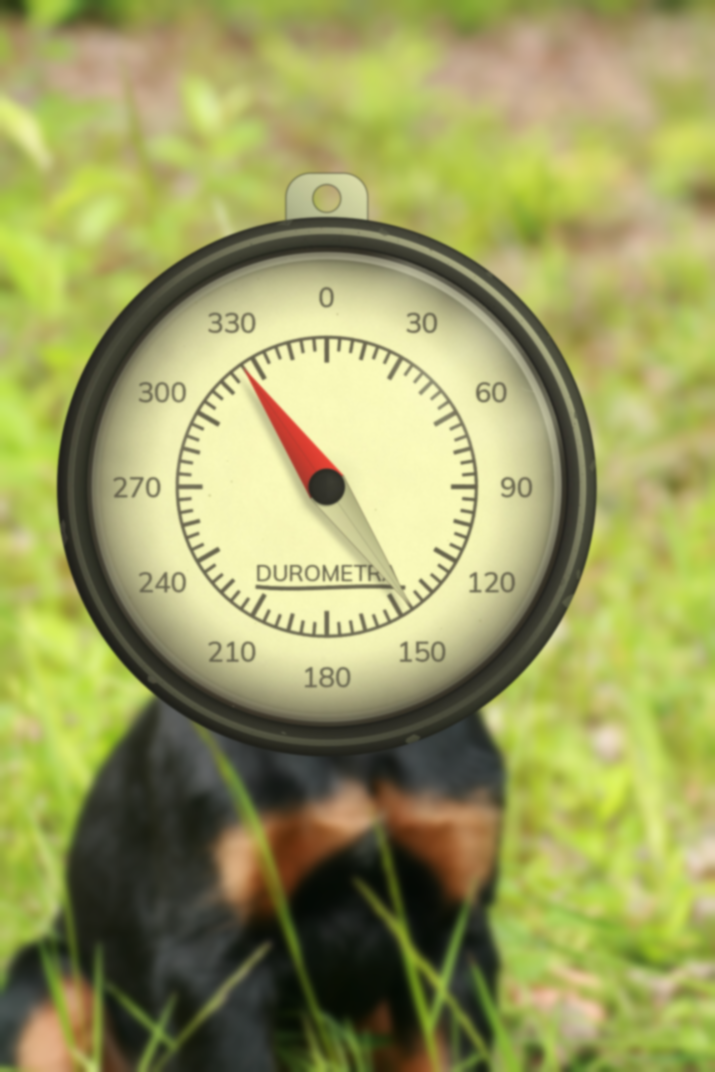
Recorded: 325 °
